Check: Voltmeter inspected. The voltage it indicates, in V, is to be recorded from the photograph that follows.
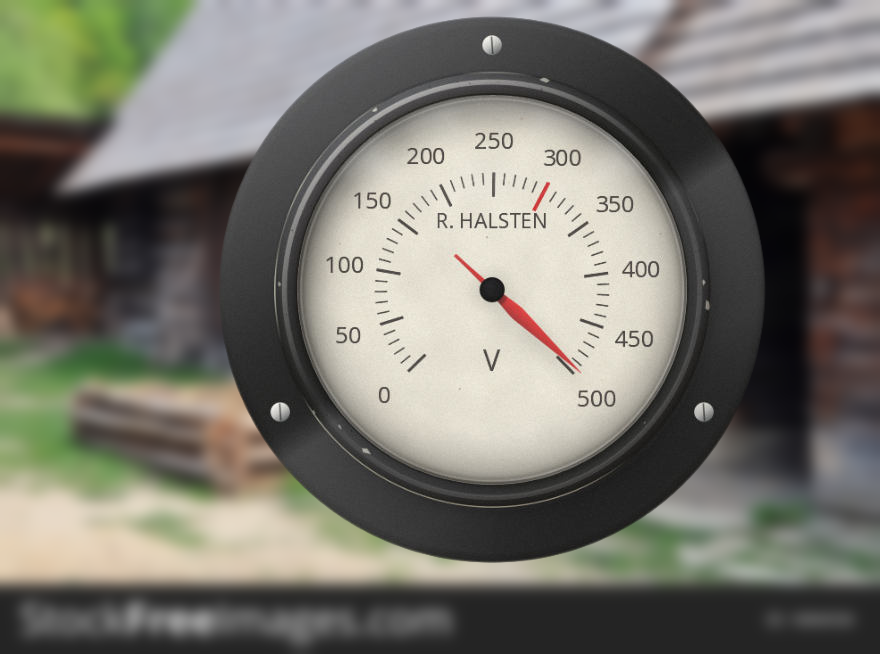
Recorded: 495 V
